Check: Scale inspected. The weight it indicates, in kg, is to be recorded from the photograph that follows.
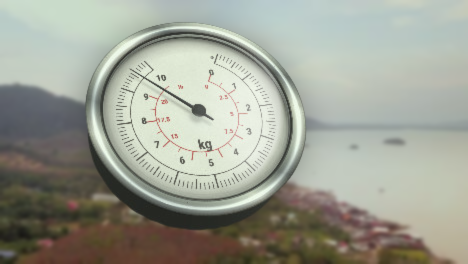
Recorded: 9.5 kg
